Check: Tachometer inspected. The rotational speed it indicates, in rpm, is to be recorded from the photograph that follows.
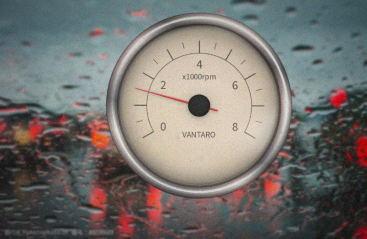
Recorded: 1500 rpm
